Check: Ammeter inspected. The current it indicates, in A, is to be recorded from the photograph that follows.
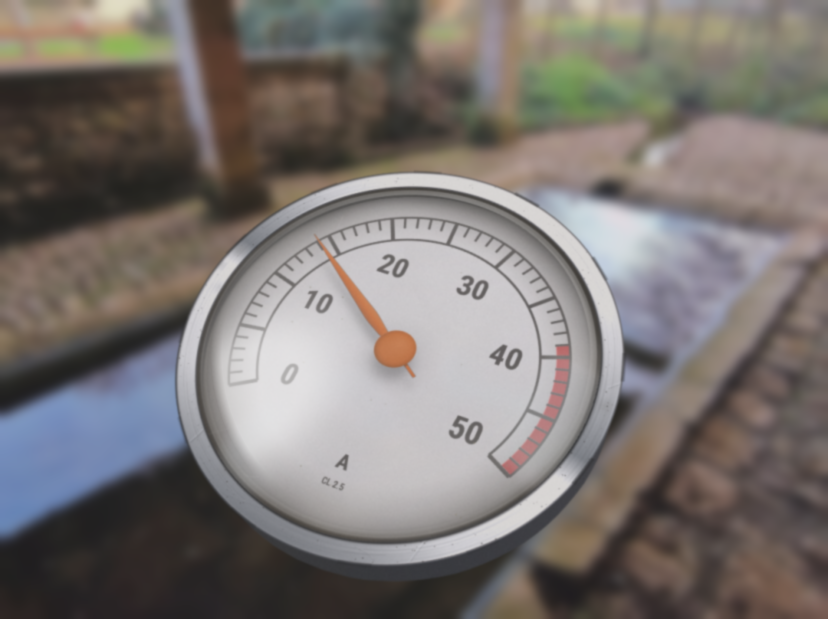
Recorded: 14 A
